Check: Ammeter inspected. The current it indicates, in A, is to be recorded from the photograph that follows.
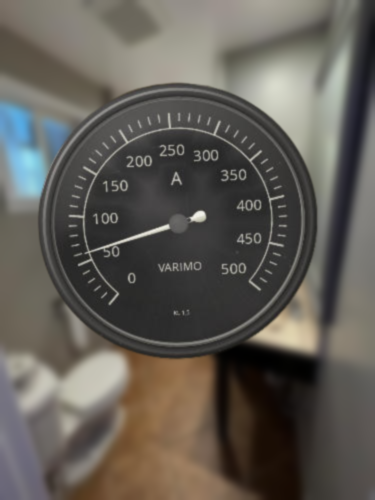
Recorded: 60 A
